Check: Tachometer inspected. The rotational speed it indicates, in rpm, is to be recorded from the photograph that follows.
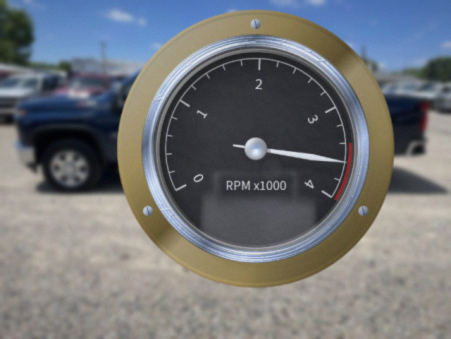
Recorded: 3600 rpm
